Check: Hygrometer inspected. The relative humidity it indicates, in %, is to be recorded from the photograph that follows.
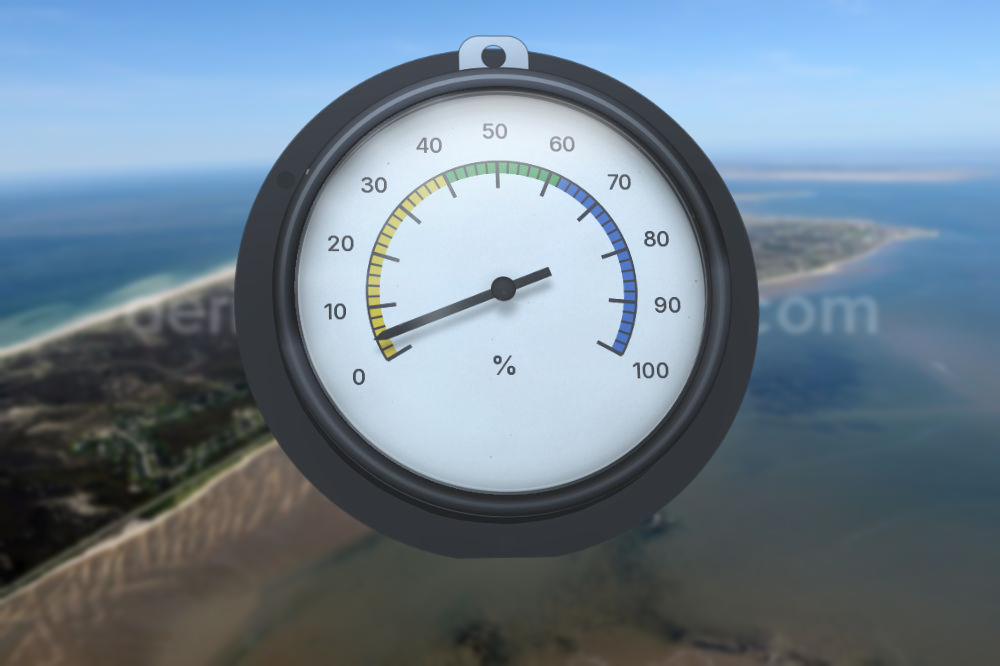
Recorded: 4 %
